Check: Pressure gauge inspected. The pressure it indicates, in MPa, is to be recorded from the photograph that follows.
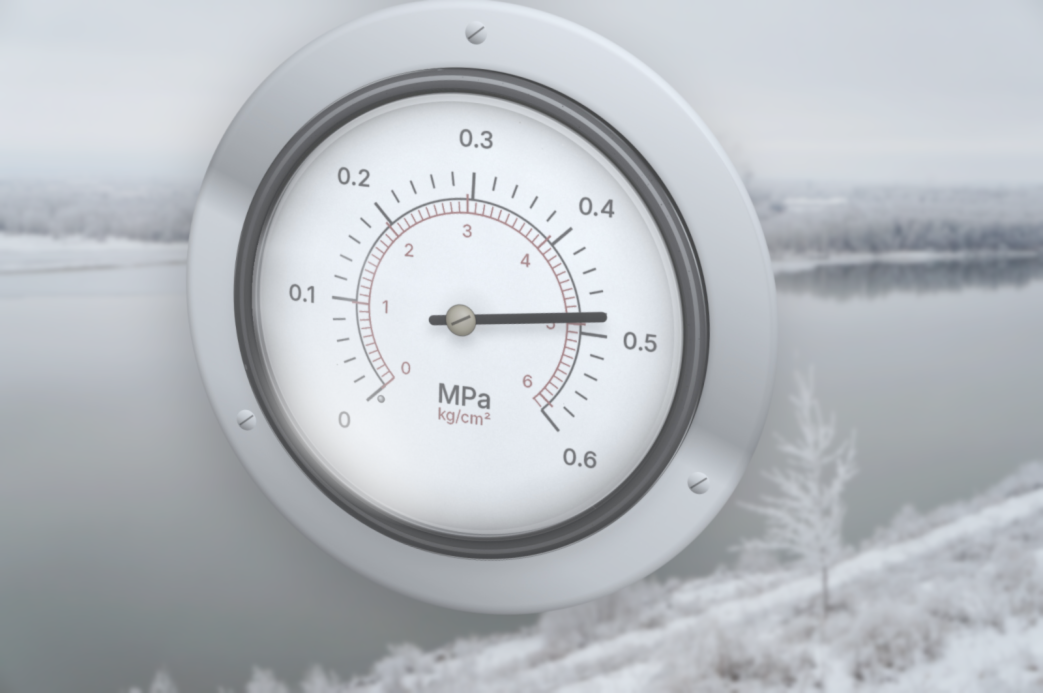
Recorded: 0.48 MPa
